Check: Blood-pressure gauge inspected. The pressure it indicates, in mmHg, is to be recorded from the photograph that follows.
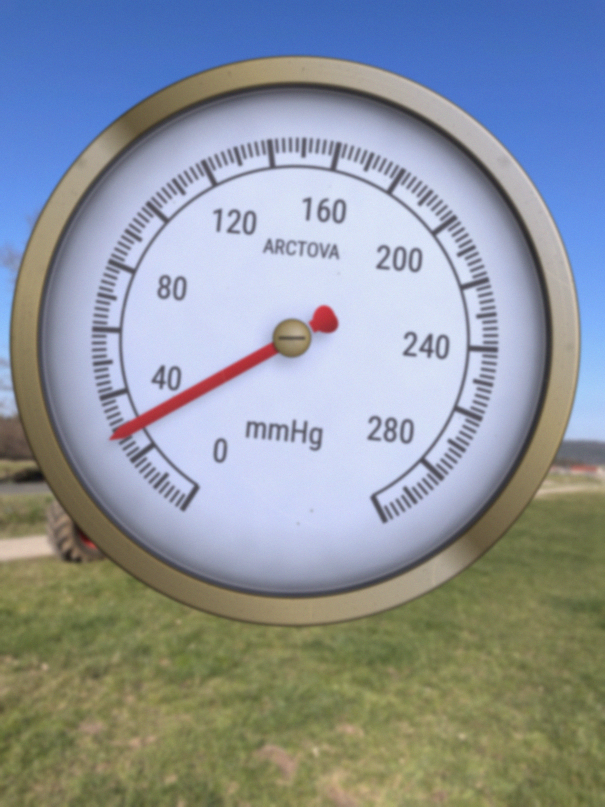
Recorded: 28 mmHg
